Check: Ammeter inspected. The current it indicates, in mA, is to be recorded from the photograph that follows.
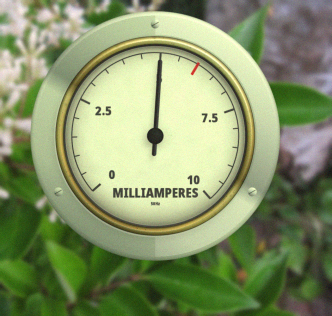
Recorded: 5 mA
